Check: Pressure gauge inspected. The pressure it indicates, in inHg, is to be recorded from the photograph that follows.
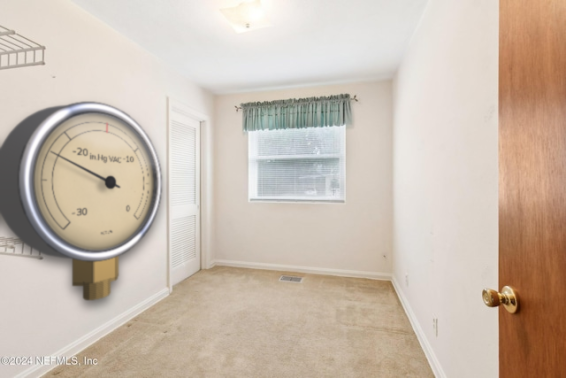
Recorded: -22.5 inHg
